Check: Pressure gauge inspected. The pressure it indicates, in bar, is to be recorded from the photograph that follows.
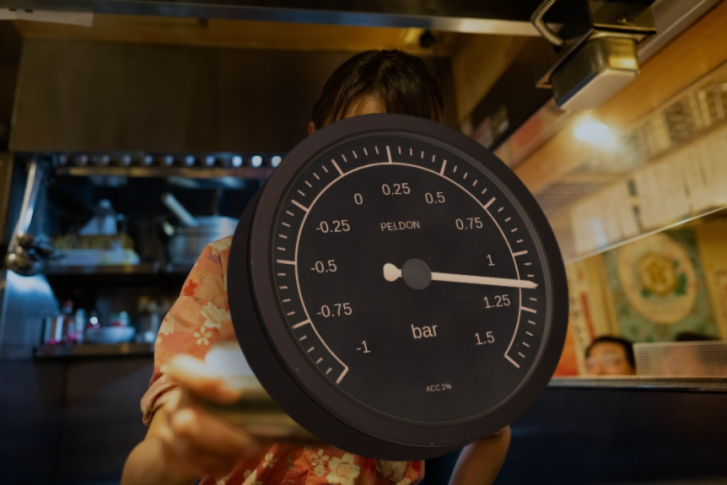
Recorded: 1.15 bar
